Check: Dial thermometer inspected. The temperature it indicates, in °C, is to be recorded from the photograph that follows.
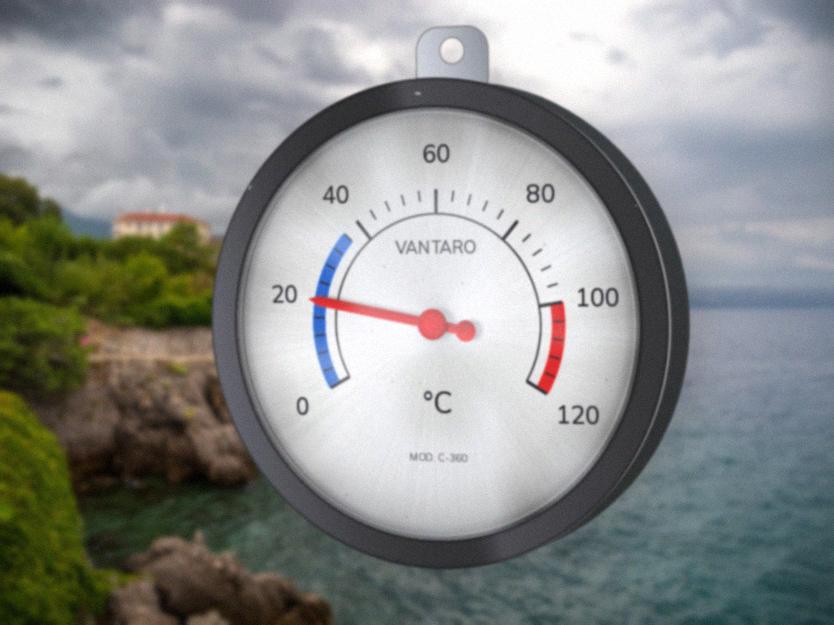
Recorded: 20 °C
